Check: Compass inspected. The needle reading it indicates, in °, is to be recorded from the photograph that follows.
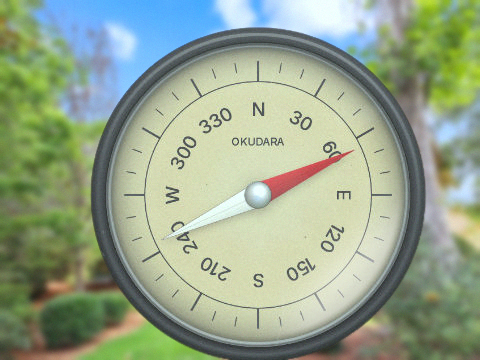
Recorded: 65 °
